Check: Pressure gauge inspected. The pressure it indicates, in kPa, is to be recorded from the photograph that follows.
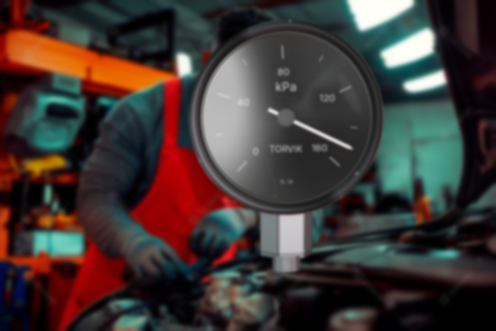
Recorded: 150 kPa
